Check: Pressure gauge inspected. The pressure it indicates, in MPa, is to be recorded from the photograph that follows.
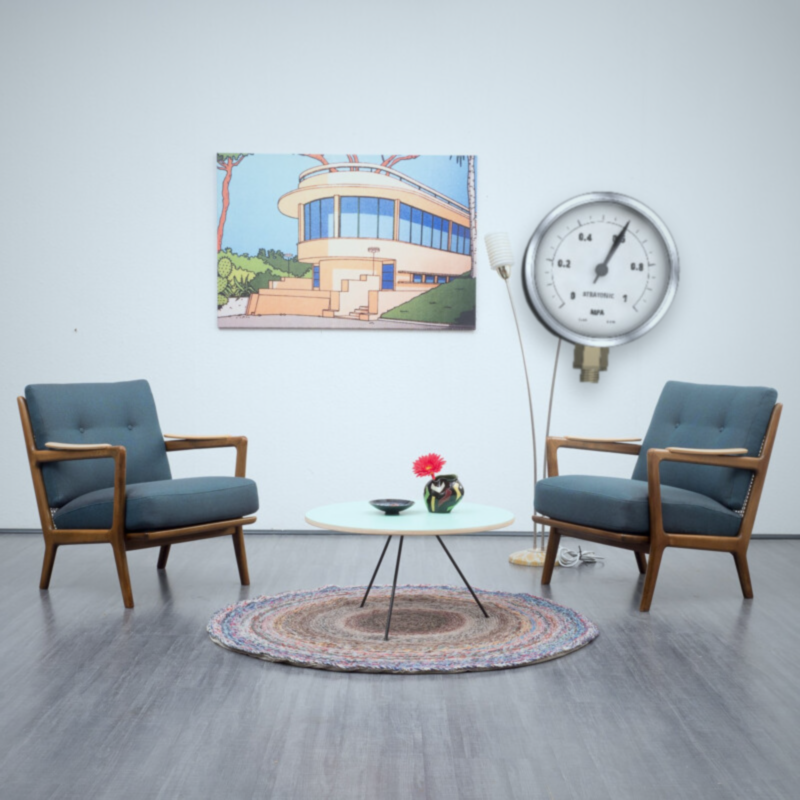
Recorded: 0.6 MPa
